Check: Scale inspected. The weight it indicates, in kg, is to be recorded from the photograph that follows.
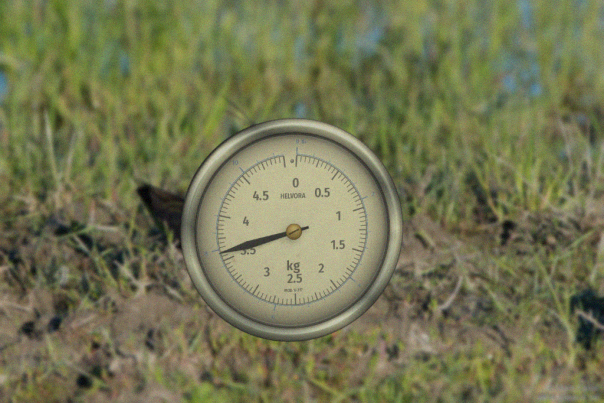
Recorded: 3.6 kg
